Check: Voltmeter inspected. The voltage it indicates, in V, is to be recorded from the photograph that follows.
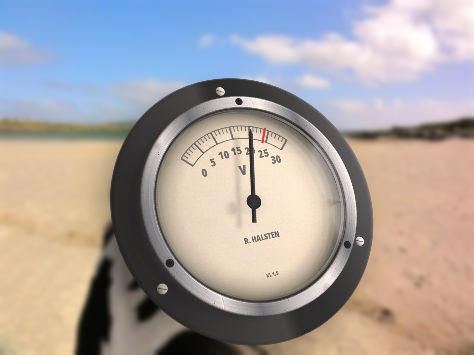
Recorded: 20 V
